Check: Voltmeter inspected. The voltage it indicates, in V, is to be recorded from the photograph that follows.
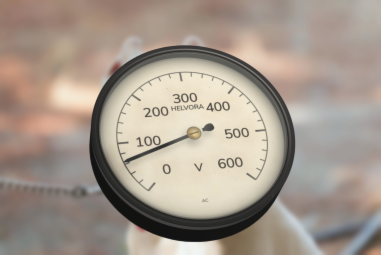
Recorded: 60 V
